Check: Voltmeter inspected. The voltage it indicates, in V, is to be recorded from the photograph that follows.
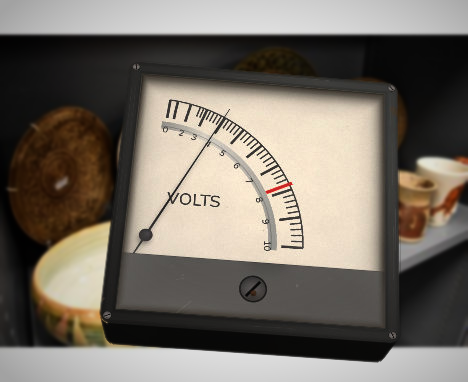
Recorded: 4 V
